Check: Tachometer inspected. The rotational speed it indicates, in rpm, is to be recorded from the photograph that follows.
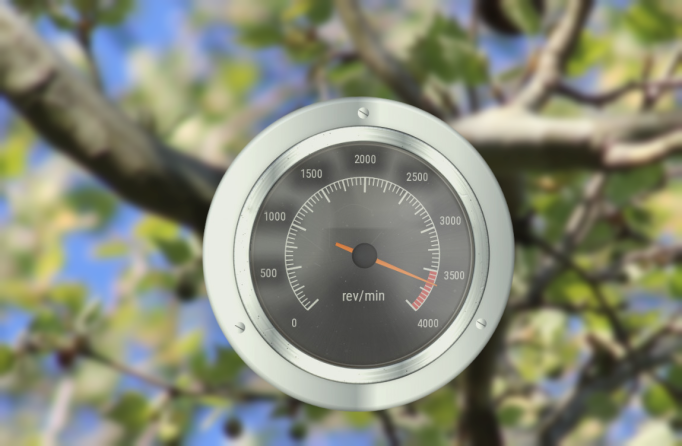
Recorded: 3650 rpm
